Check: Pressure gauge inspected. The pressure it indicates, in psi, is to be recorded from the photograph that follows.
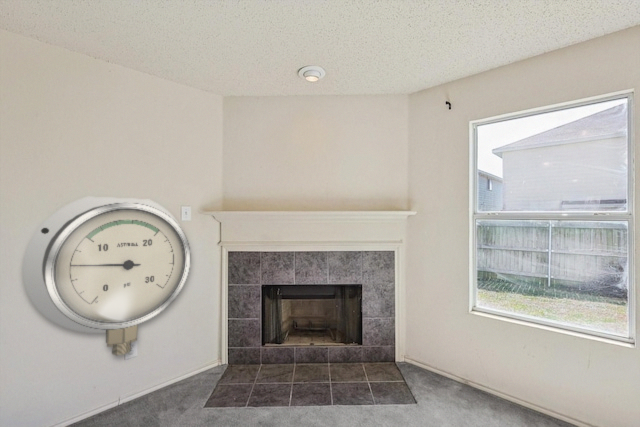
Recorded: 6 psi
